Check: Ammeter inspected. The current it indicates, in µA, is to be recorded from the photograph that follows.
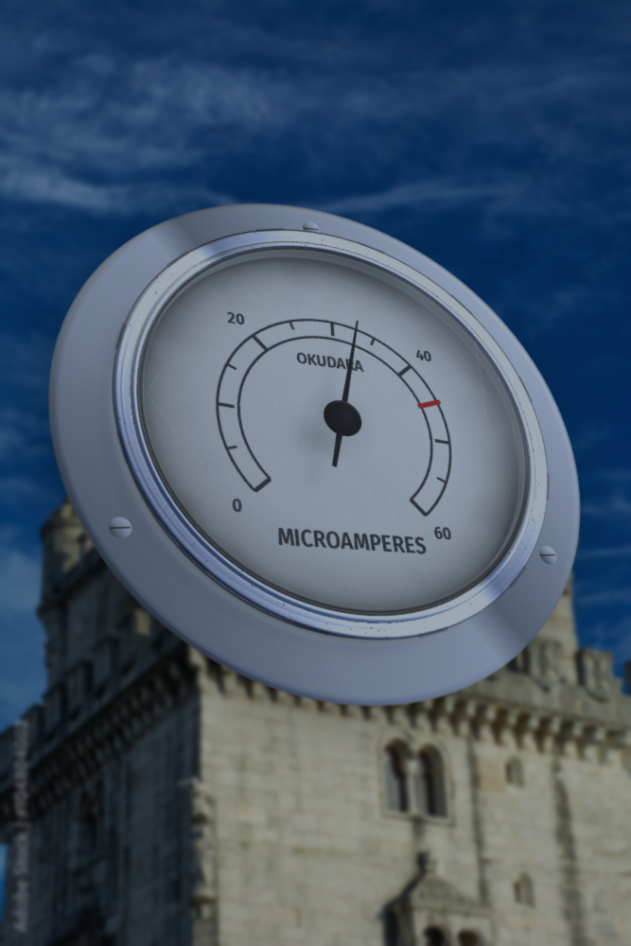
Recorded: 32.5 µA
